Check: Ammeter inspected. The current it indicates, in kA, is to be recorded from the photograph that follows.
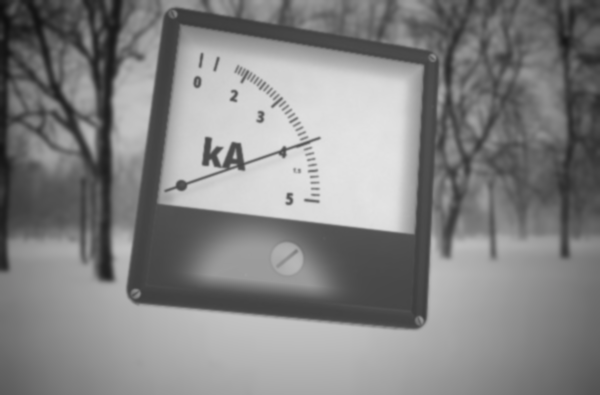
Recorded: 4 kA
